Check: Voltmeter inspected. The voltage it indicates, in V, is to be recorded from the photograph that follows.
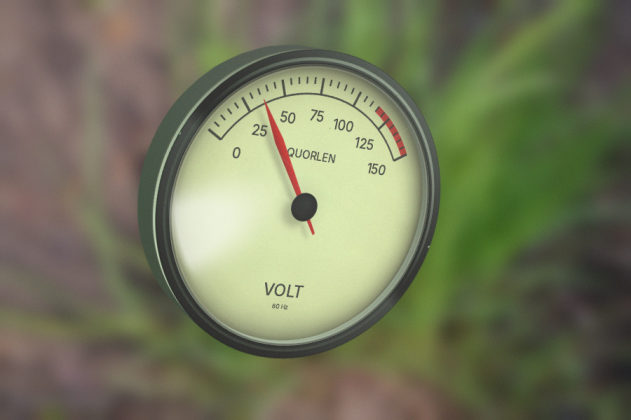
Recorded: 35 V
